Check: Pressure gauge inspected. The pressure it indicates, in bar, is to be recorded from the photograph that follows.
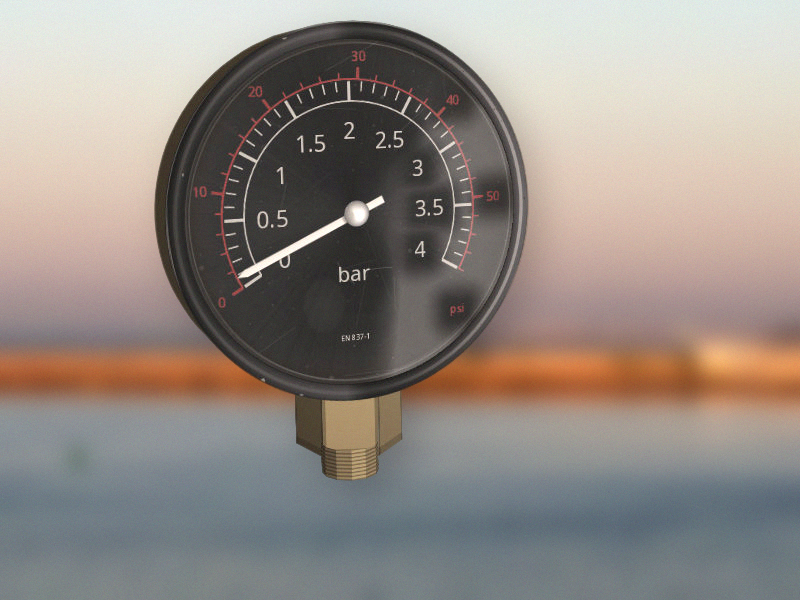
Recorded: 0.1 bar
